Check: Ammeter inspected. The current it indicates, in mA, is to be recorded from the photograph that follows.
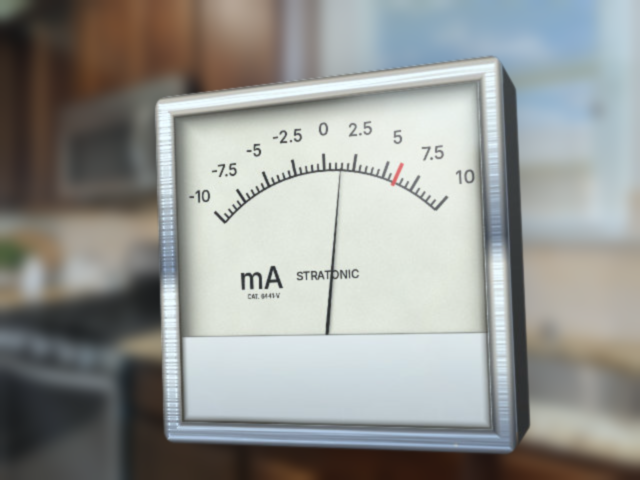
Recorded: 1.5 mA
